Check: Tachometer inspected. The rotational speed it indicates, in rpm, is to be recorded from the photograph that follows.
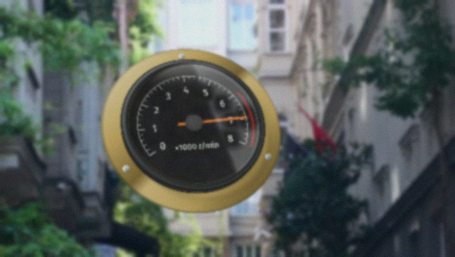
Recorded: 7000 rpm
